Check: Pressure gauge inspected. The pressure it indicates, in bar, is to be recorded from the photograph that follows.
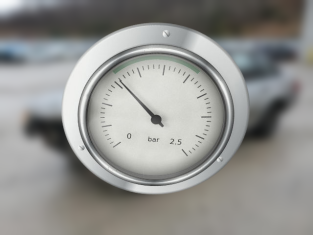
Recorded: 0.8 bar
